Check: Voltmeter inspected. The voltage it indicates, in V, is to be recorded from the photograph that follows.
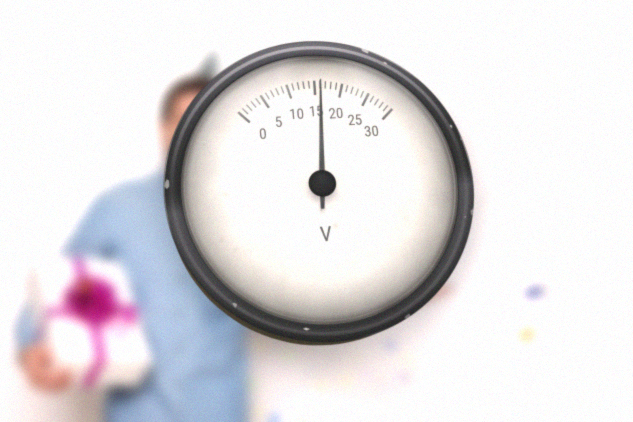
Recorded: 16 V
